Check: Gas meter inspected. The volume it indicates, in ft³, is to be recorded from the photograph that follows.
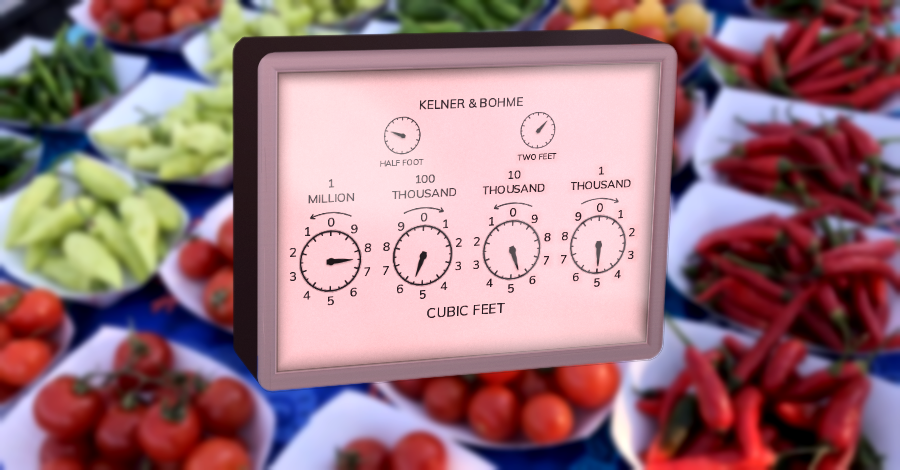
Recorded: 755500 ft³
